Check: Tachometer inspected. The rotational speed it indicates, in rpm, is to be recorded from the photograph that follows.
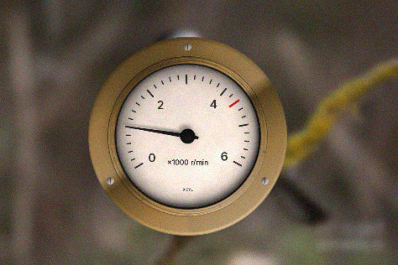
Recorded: 1000 rpm
